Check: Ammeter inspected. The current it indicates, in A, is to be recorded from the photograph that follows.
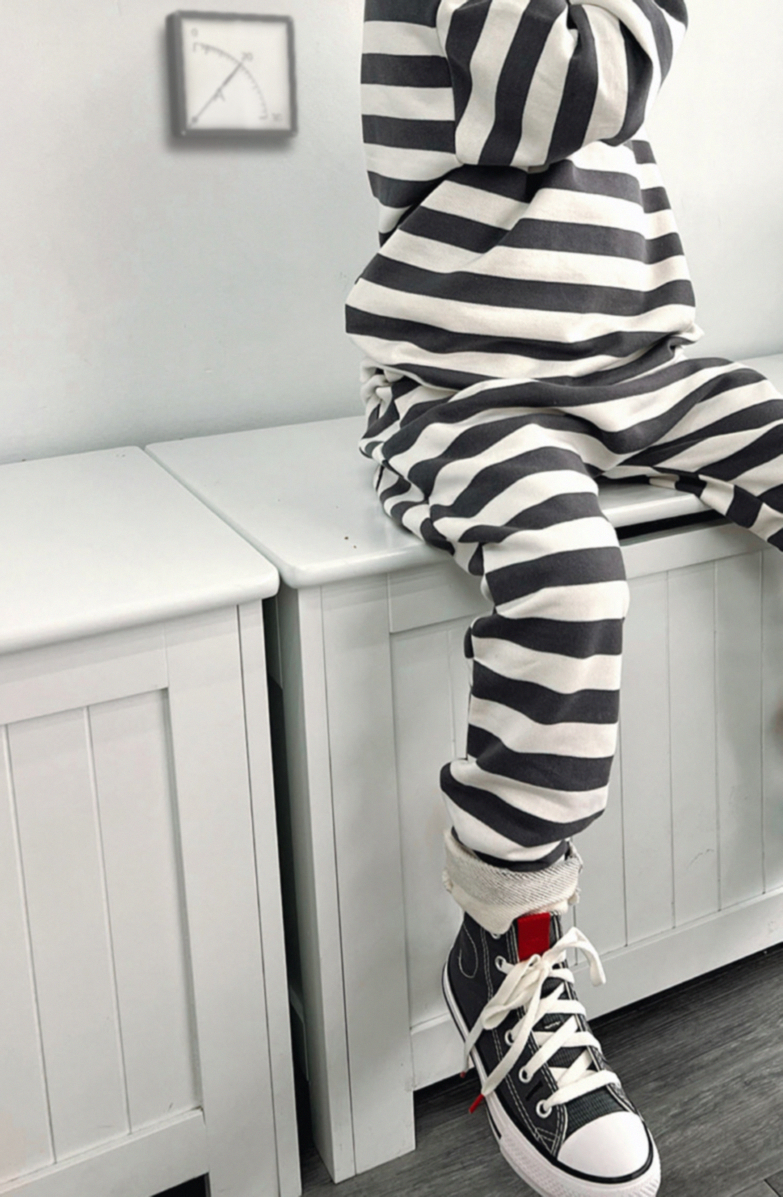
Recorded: 20 A
